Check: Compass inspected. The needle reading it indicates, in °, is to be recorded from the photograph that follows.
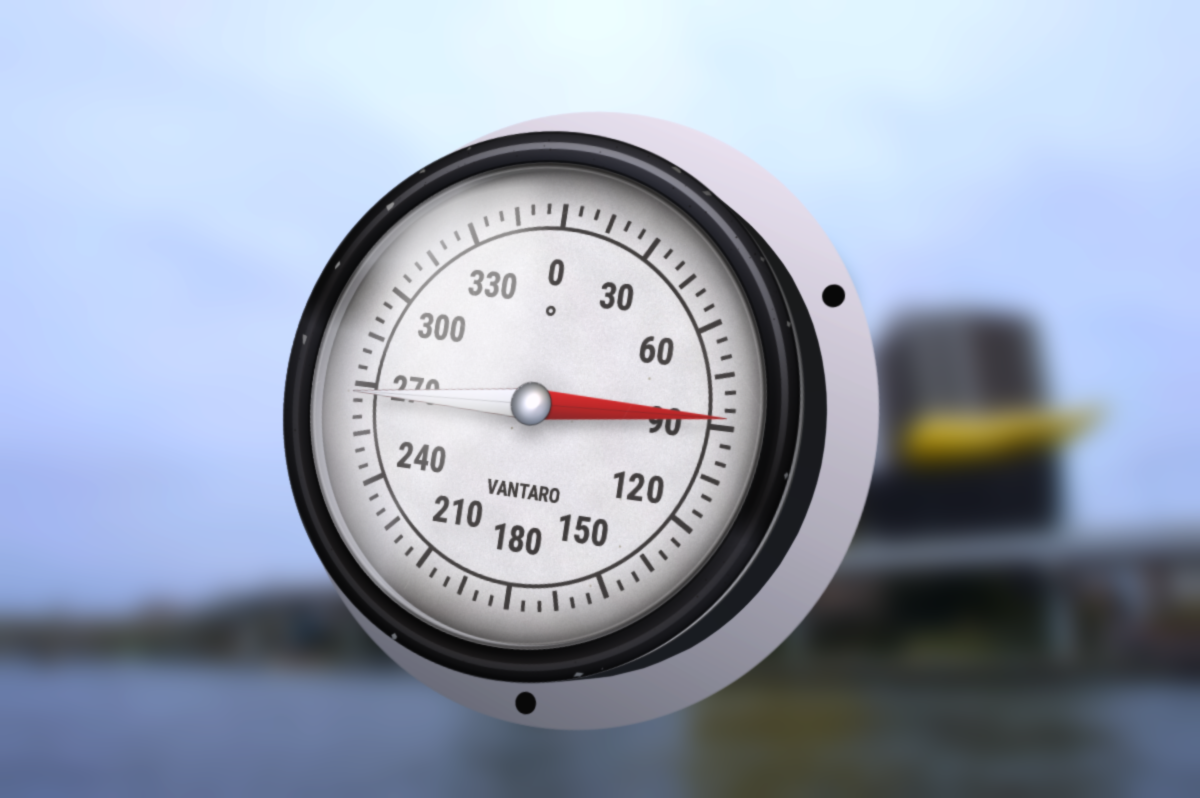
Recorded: 87.5 °
